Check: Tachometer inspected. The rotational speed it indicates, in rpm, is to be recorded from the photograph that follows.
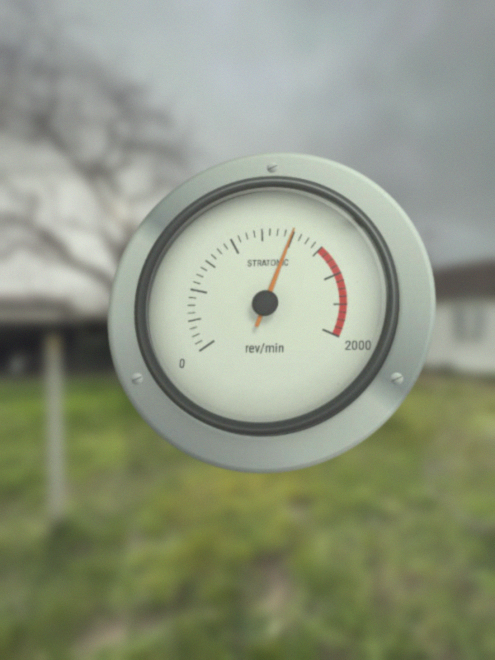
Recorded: 1200 rpm
